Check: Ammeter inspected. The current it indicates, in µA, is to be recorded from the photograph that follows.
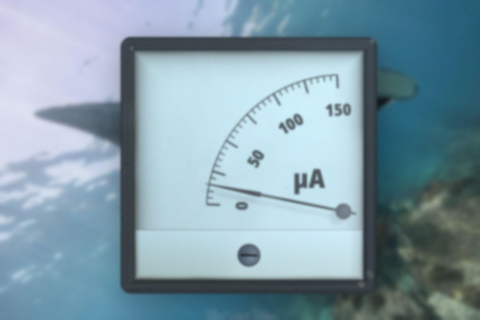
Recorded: 15 µA
